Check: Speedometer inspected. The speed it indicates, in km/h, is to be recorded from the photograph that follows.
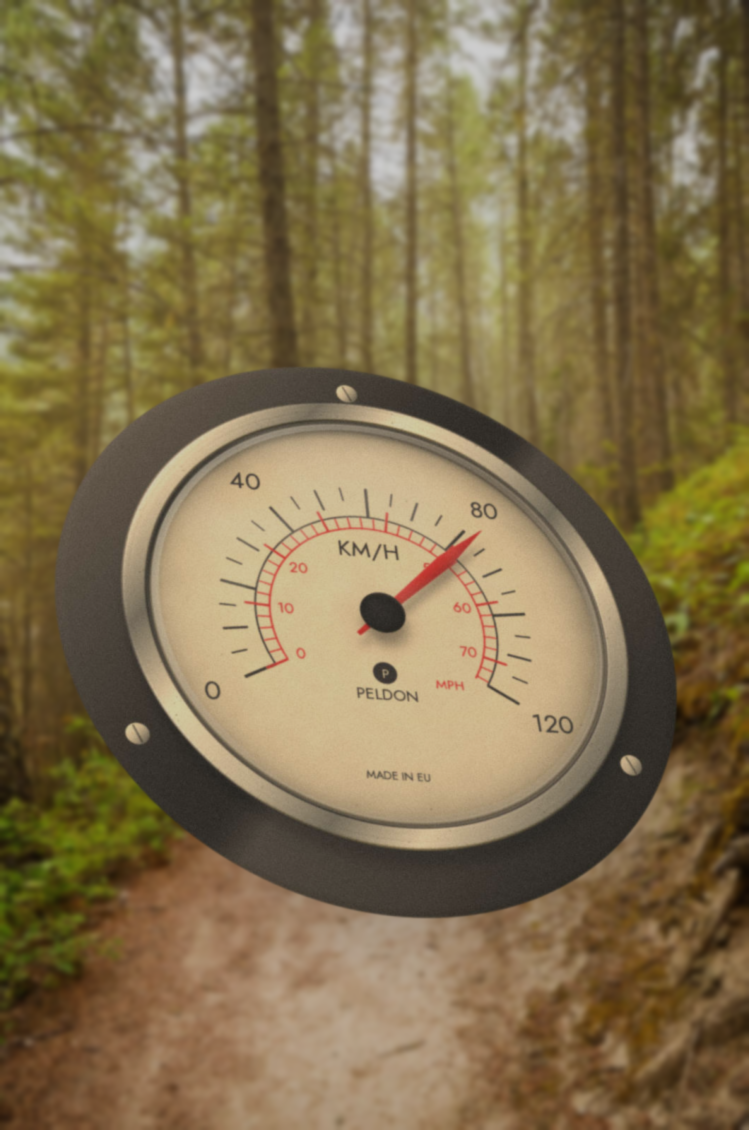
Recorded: 82.5 km/h
